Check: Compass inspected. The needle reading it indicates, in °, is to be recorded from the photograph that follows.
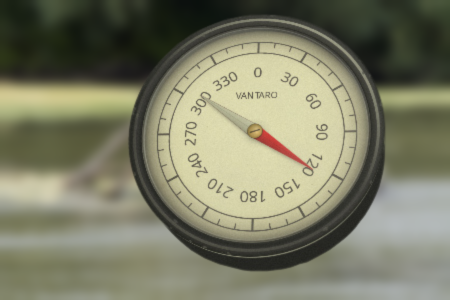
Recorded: 125 °
